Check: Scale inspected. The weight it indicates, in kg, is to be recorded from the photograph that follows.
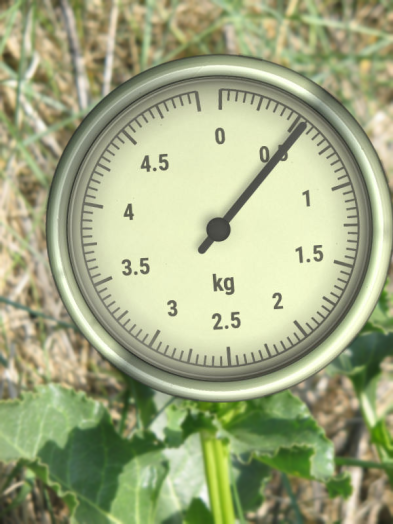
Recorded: 0.55 kg
